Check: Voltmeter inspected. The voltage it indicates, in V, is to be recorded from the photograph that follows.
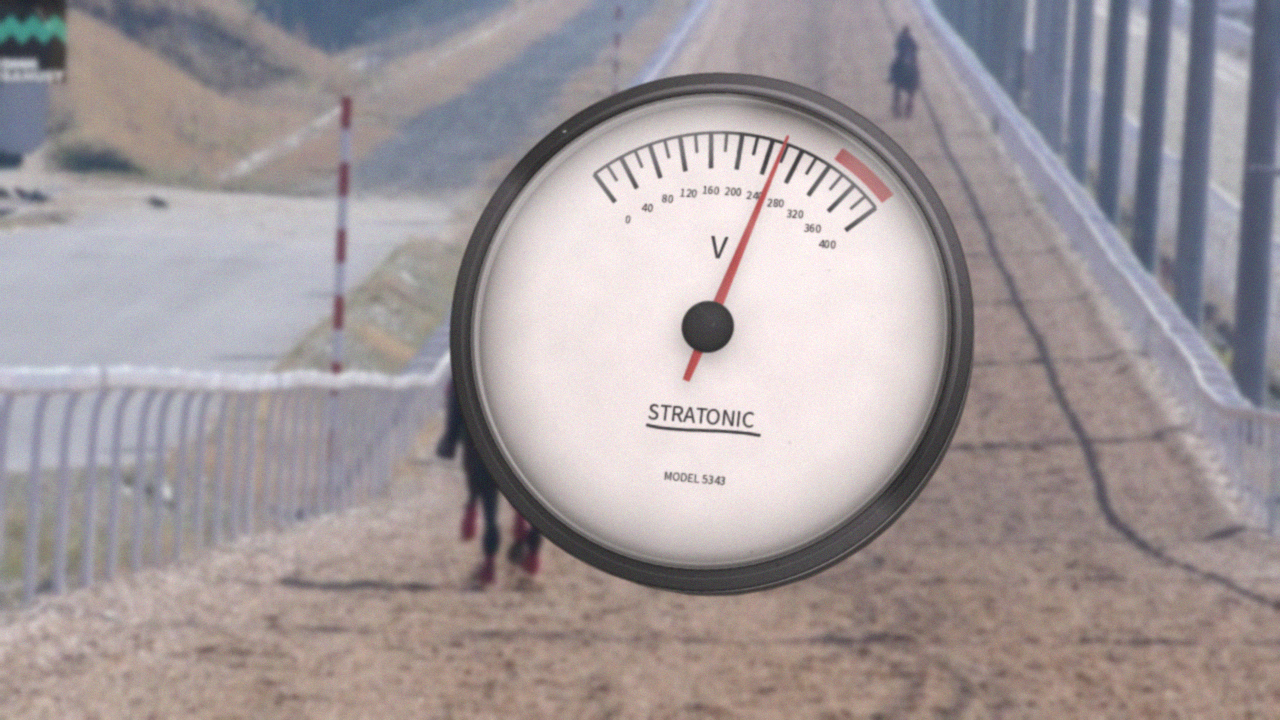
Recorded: 260 V
